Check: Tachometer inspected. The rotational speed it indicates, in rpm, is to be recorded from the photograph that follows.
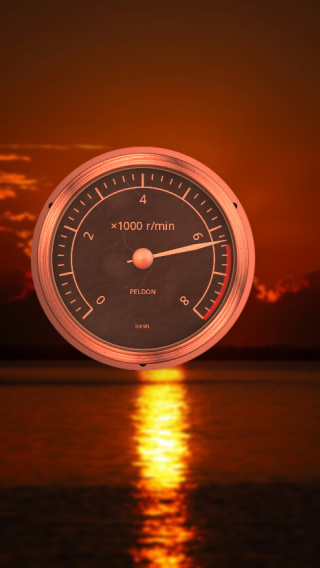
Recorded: 6300 rpm
